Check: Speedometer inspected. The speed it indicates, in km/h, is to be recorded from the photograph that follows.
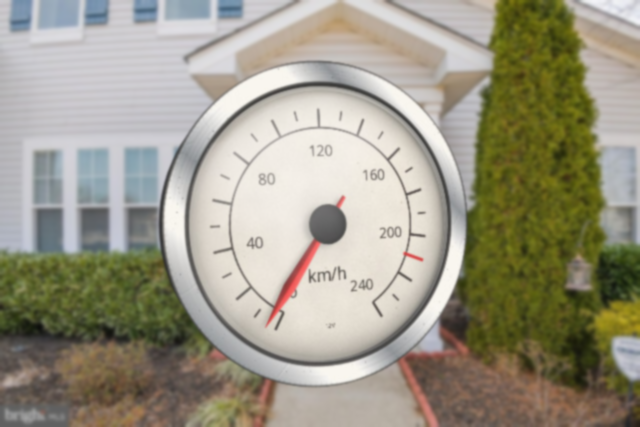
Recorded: 5 km/h
